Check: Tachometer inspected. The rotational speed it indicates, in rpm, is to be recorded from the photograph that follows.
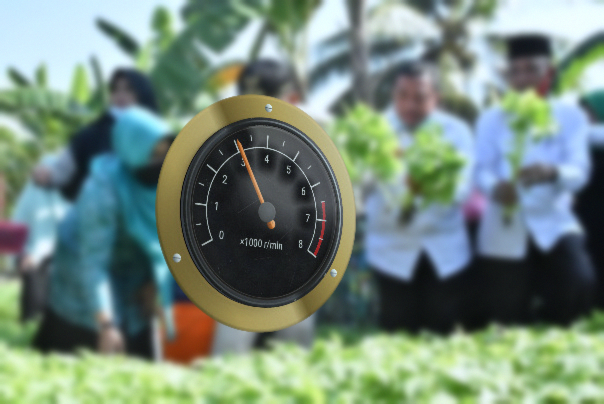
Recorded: 3000 rpm
